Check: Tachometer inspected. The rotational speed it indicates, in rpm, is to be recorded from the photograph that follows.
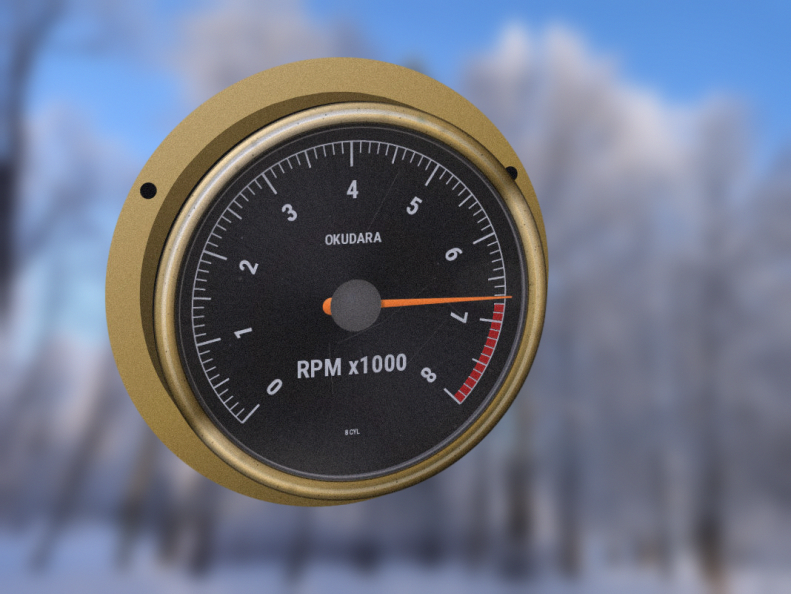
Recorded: 6700 rpm
